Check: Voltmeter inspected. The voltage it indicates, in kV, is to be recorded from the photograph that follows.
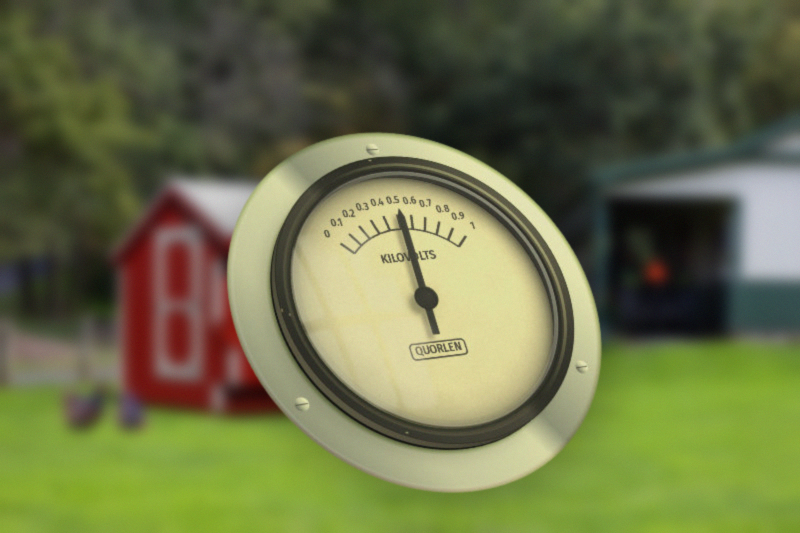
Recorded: 0.5 kV
